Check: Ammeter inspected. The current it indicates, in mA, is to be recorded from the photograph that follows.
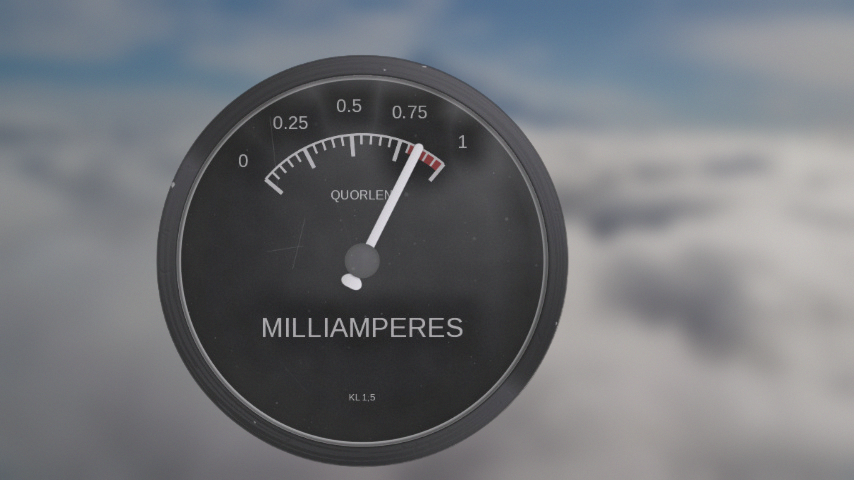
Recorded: 0.85 mA
